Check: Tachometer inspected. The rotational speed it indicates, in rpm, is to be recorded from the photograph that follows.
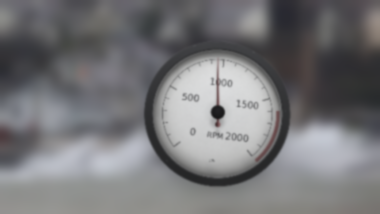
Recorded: 950 rpm
